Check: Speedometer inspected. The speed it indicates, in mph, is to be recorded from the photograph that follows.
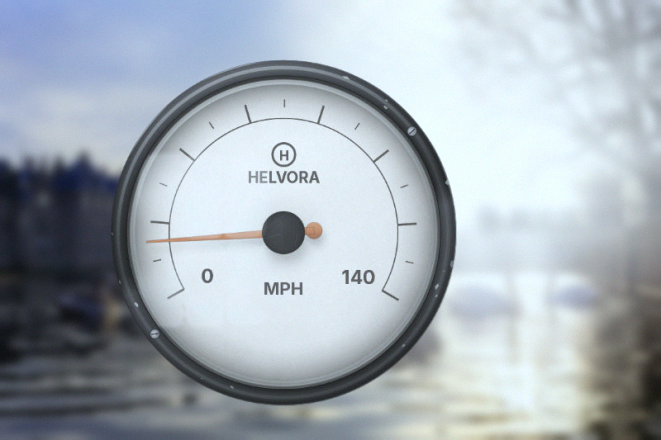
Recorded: 15 mph
